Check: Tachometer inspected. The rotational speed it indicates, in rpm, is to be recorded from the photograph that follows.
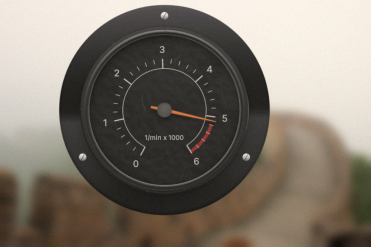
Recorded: 5100 rpm
